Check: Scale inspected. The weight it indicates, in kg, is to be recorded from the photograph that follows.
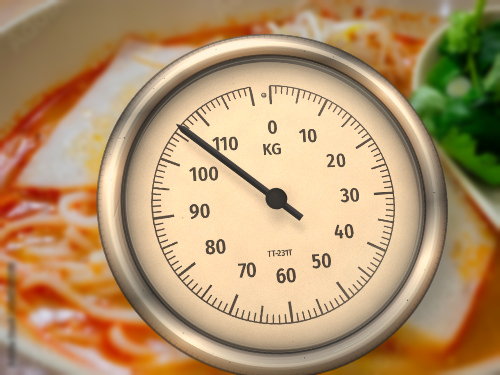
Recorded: 106 kg
